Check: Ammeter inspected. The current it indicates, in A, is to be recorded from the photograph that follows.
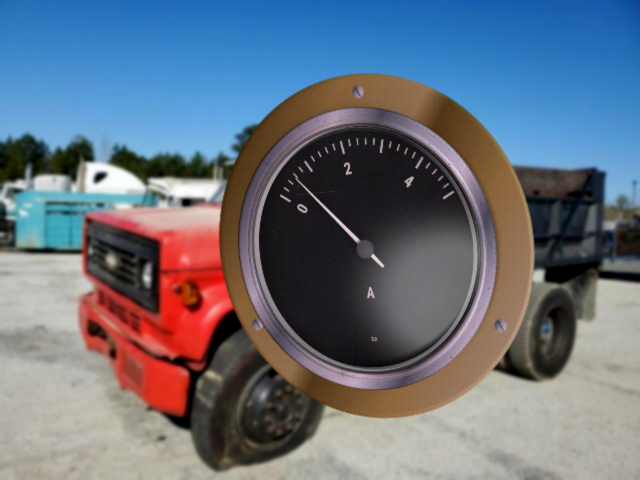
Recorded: 0.6 A
